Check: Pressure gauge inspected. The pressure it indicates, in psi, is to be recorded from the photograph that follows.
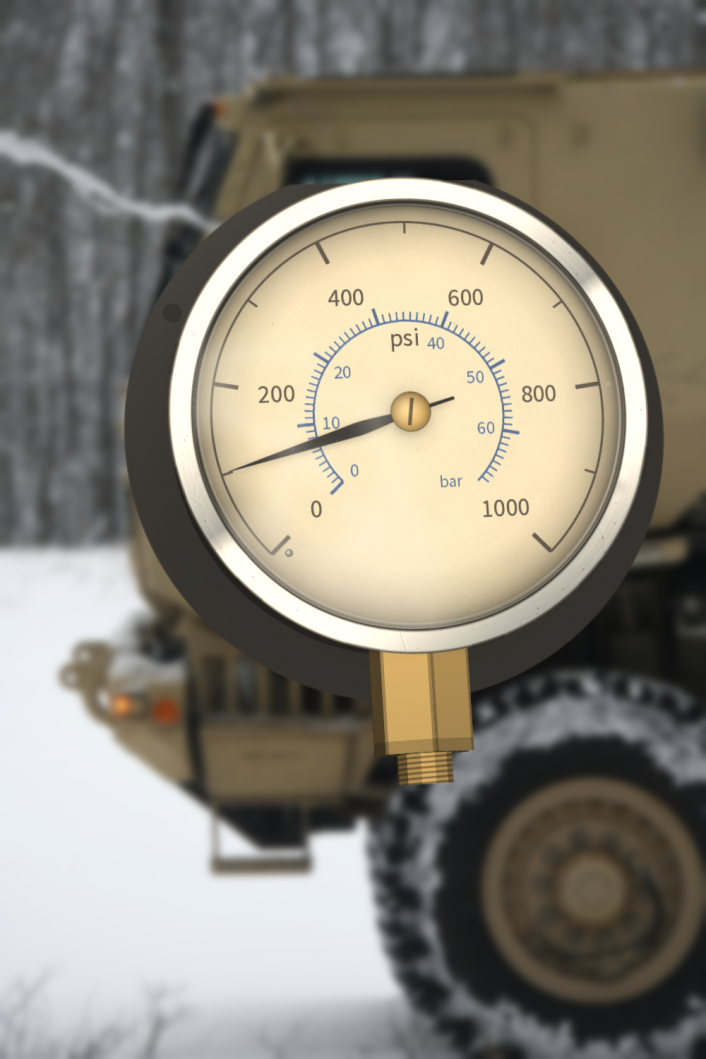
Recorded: 100 psi
